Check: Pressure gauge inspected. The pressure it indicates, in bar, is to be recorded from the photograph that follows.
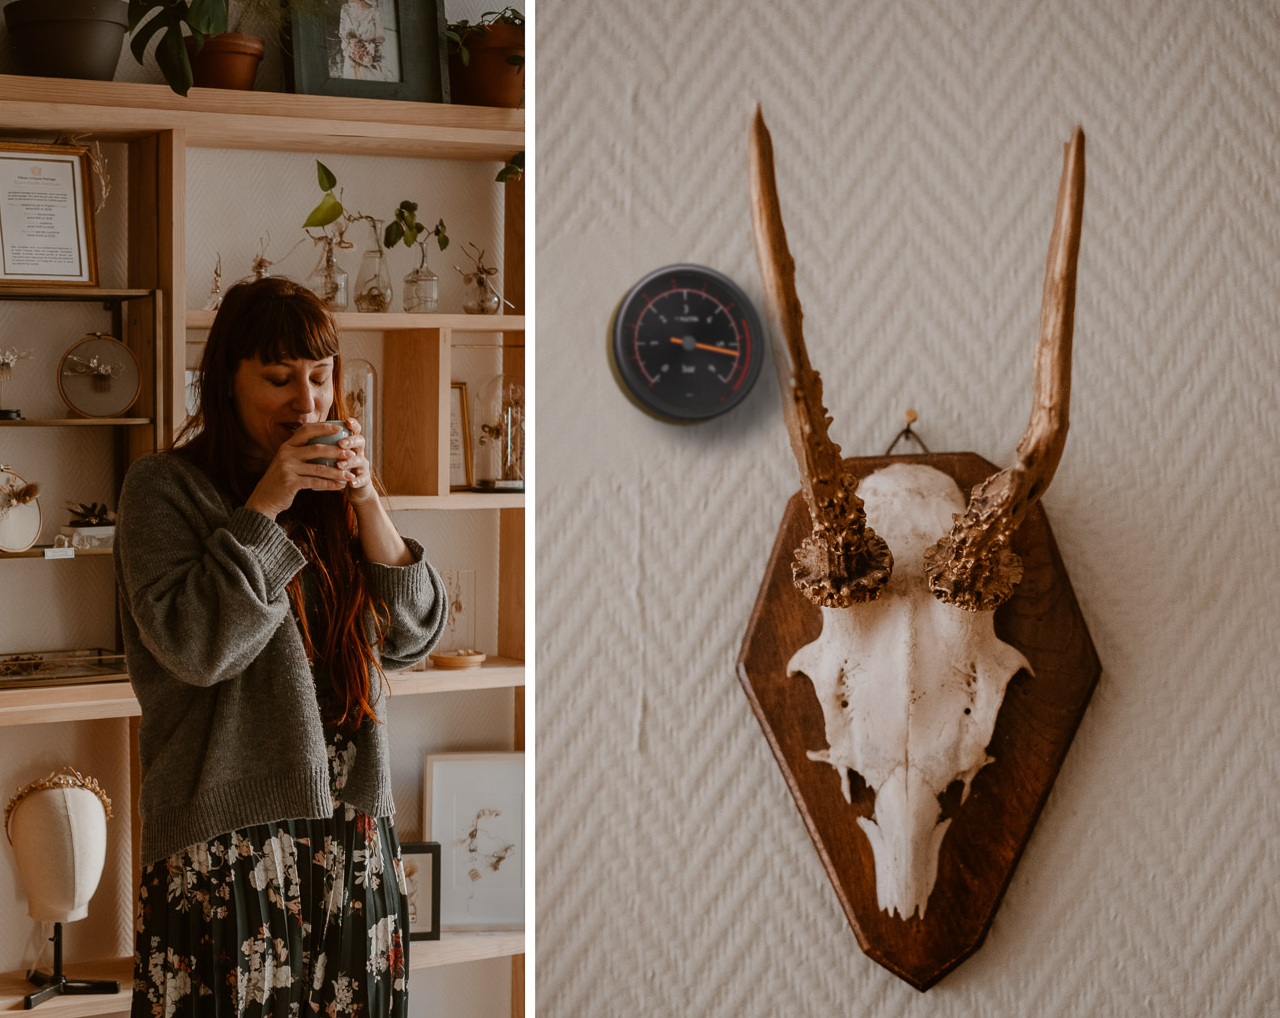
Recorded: 5.25 bar
